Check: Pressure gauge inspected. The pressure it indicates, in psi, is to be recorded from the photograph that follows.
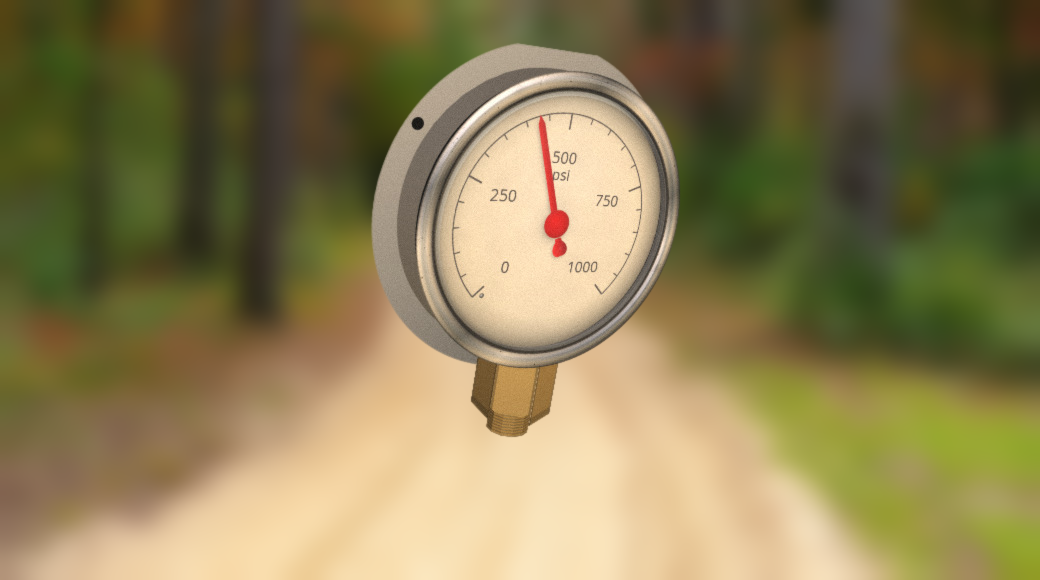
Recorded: 425 psi
